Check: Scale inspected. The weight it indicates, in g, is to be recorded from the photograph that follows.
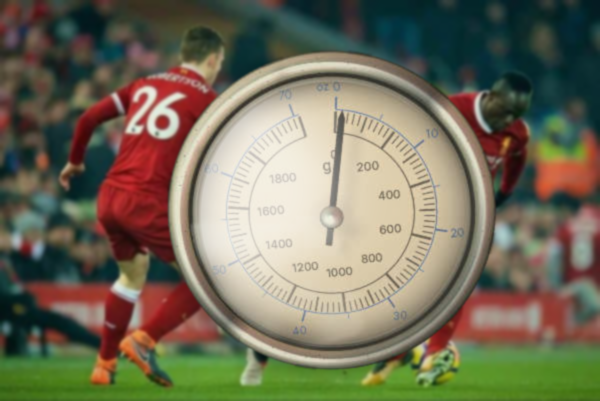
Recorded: 20 g
